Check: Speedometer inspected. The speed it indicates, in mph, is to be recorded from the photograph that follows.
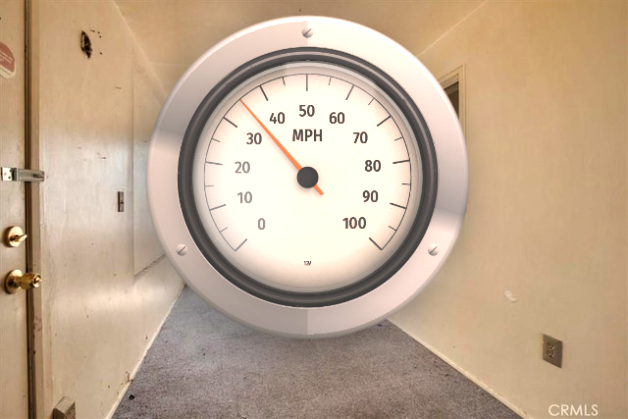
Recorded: 35 mph
